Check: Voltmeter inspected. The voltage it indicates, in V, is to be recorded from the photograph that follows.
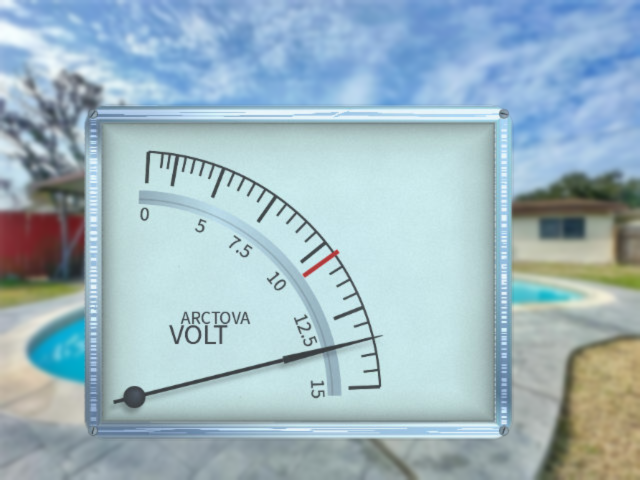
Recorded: 13.5 V
